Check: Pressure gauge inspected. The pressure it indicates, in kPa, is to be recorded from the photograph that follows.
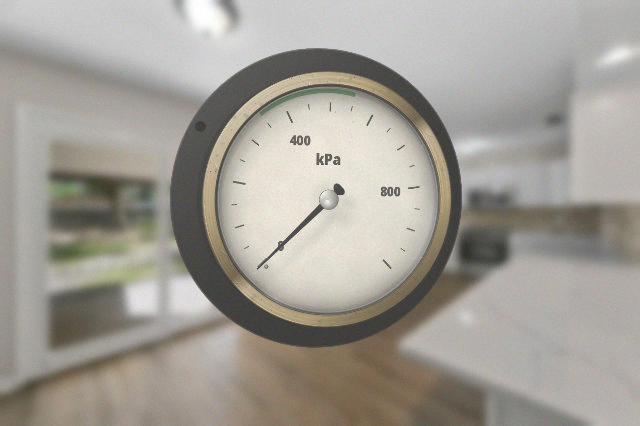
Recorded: 0 kPa
